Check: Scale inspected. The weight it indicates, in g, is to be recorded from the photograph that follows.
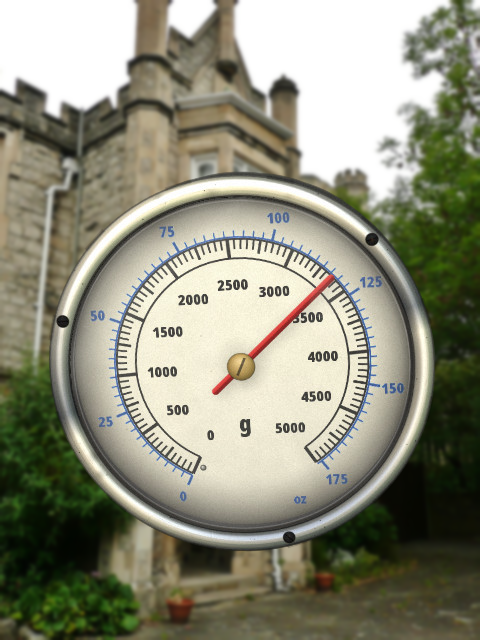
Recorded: 3350 g
